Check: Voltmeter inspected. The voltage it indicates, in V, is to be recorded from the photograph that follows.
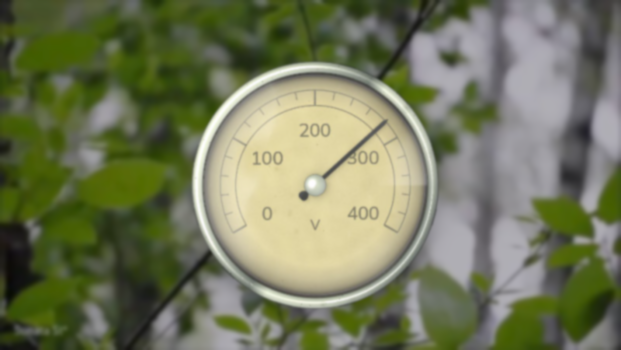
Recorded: 280 V
